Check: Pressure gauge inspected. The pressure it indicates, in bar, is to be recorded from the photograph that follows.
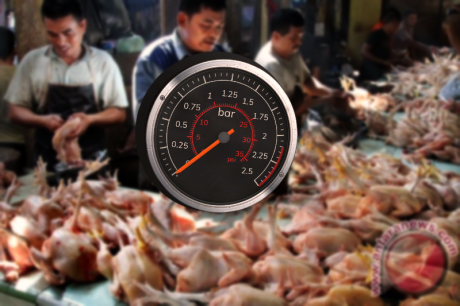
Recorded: 0 bar
